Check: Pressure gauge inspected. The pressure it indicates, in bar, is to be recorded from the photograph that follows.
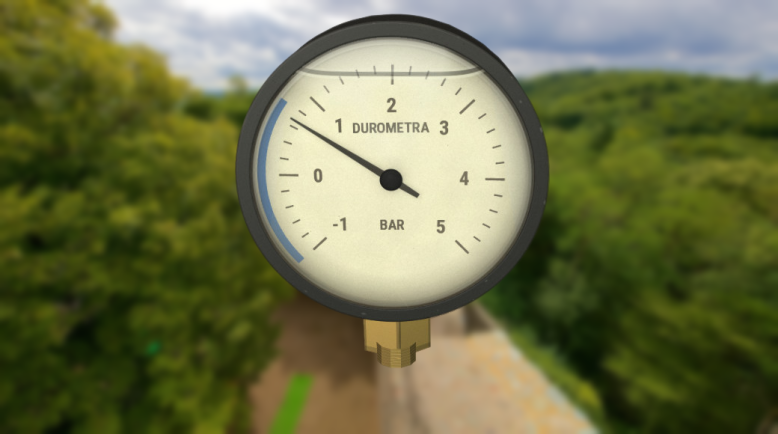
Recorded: 0.7 bar
